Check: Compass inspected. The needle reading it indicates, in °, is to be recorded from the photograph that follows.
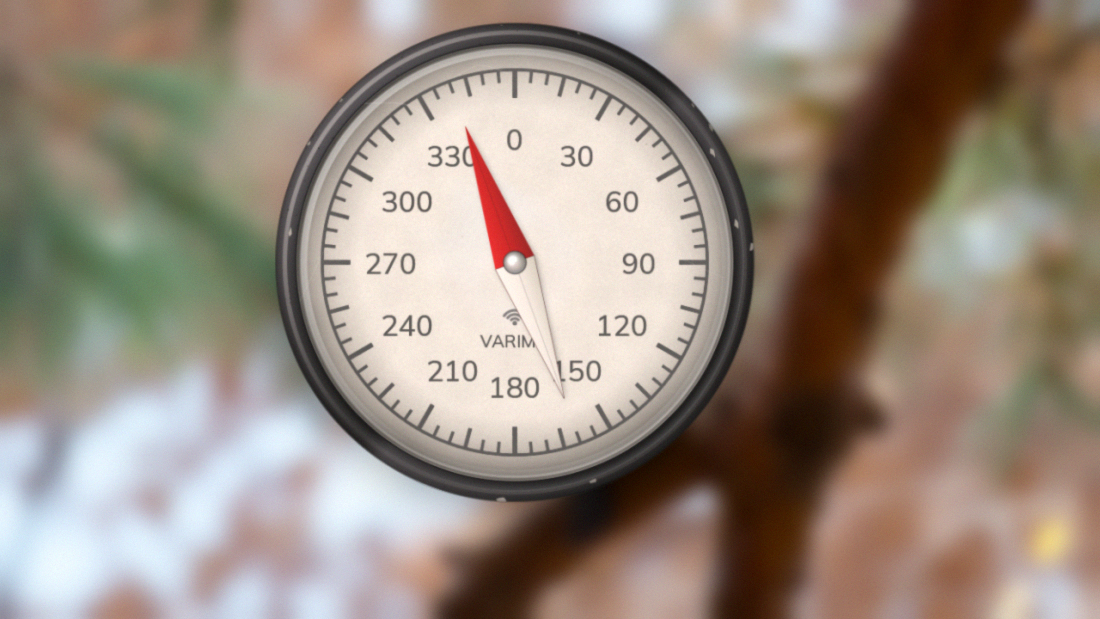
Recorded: 340 °
